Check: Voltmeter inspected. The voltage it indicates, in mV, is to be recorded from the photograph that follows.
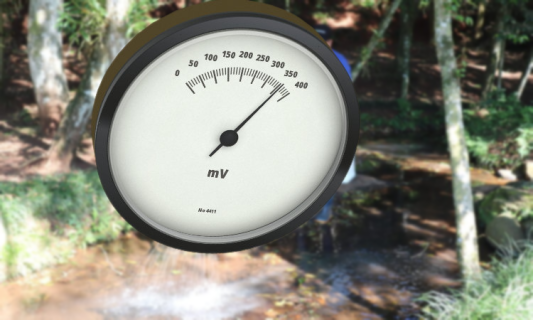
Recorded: 350 mV
